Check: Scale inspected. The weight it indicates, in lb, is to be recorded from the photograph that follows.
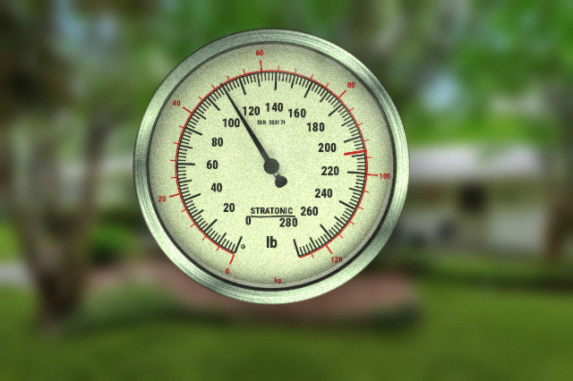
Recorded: 110 lb
